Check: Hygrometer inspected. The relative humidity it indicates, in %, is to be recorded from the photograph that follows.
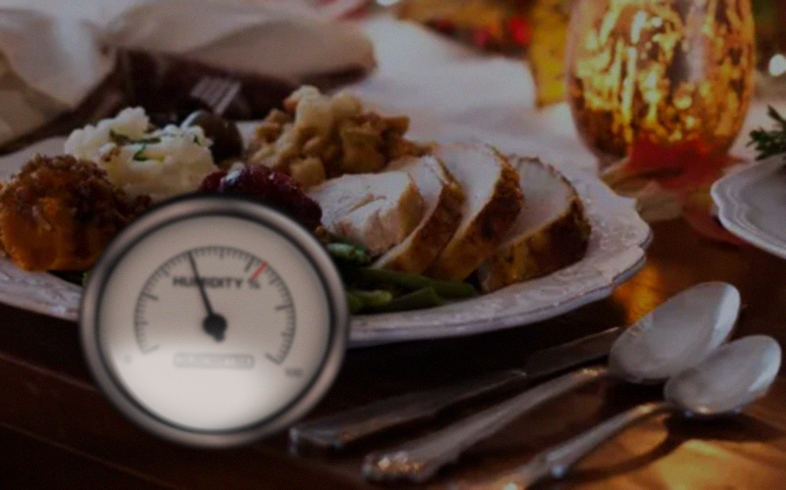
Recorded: 40 %
